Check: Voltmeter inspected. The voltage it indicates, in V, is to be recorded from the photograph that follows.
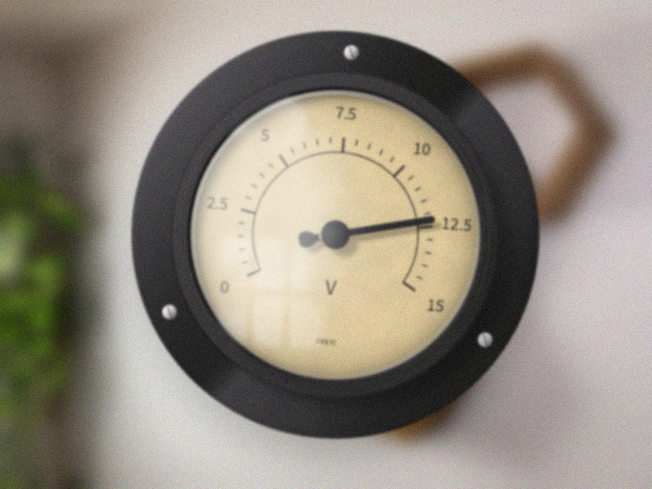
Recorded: 12.25 V
